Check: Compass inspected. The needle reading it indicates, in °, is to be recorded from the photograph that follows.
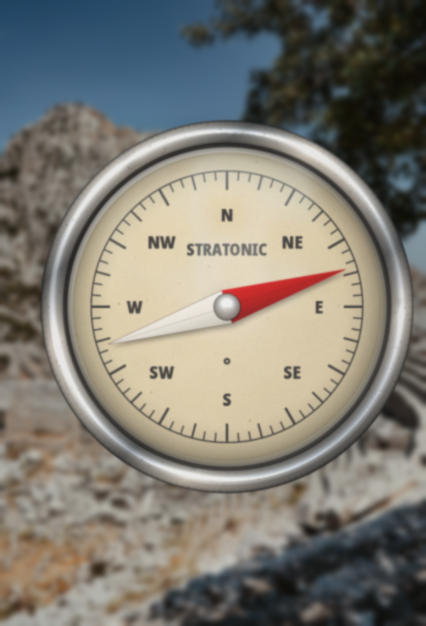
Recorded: 72.5 °
